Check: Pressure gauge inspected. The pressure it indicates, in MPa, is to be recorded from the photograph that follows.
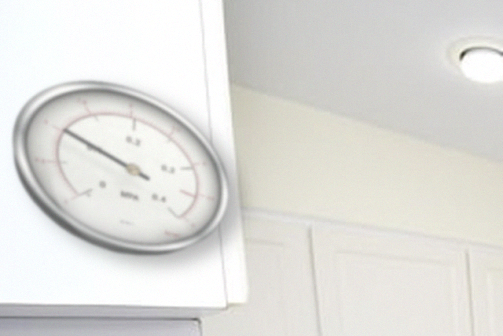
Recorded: 0.1 MPa
